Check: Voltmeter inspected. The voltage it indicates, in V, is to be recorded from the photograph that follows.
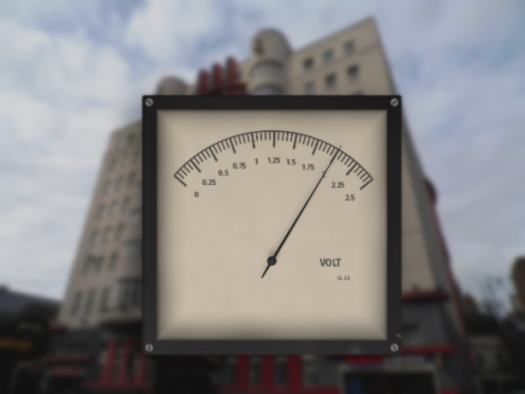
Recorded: 2 V
